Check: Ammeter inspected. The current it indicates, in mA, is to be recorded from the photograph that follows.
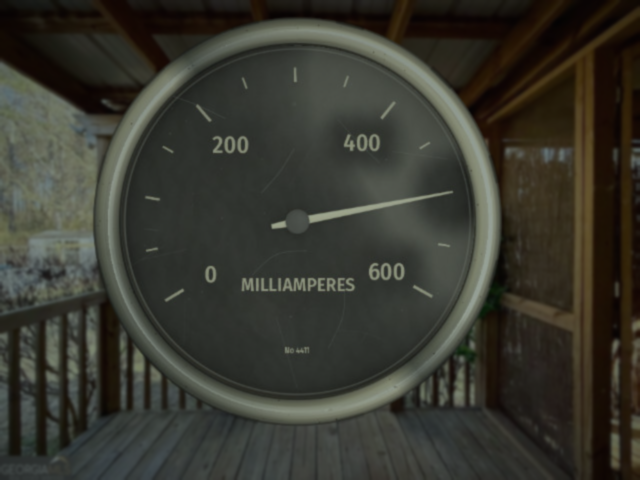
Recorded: 500 mA
